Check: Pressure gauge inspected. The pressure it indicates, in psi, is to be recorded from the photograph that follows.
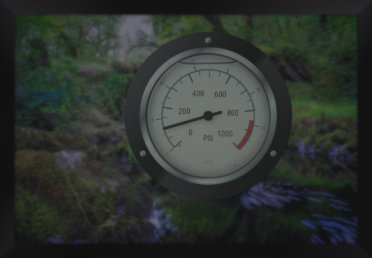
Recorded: 100 psi
